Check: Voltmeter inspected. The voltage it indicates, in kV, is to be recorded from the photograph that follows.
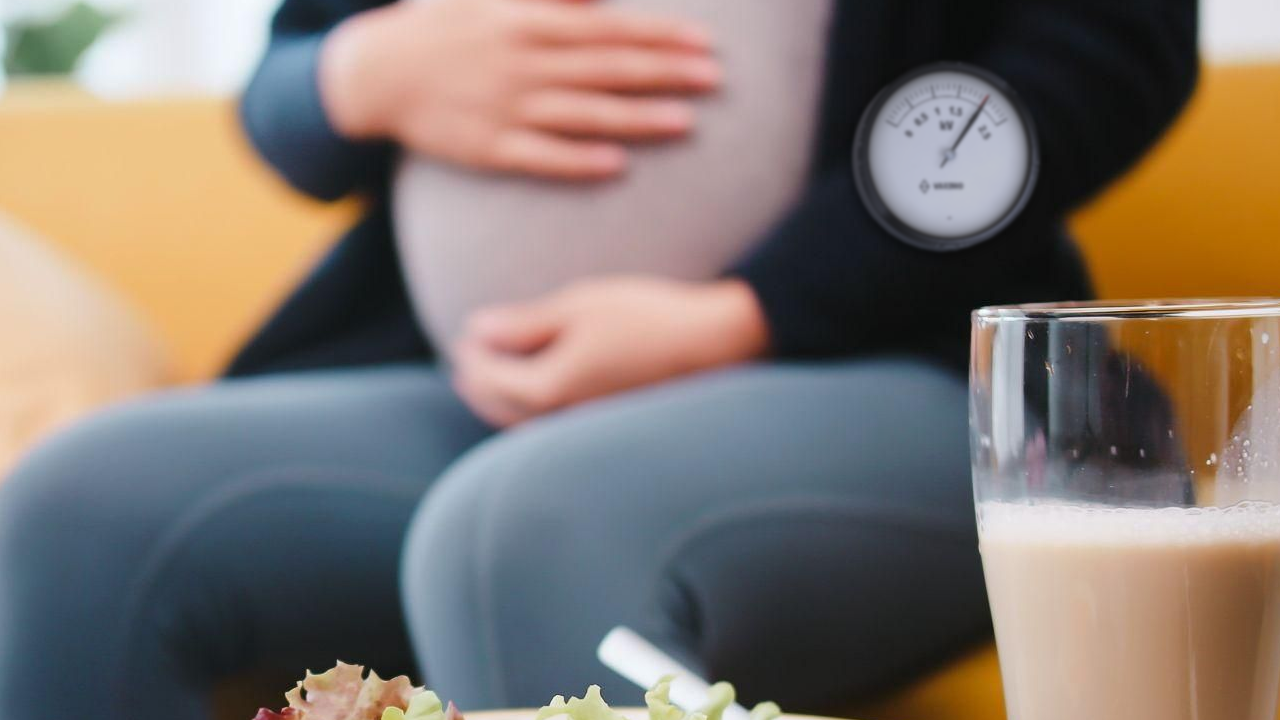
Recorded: 2 kV
